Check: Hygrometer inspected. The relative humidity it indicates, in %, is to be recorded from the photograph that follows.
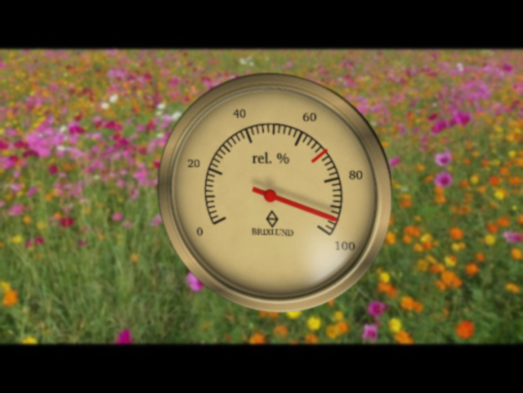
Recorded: 94 %
